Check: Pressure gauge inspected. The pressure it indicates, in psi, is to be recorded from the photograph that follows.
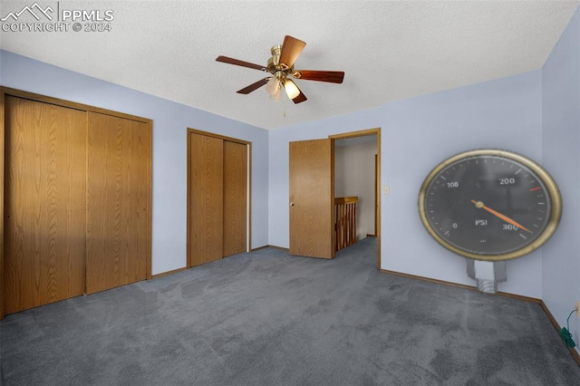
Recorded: 290 psi
